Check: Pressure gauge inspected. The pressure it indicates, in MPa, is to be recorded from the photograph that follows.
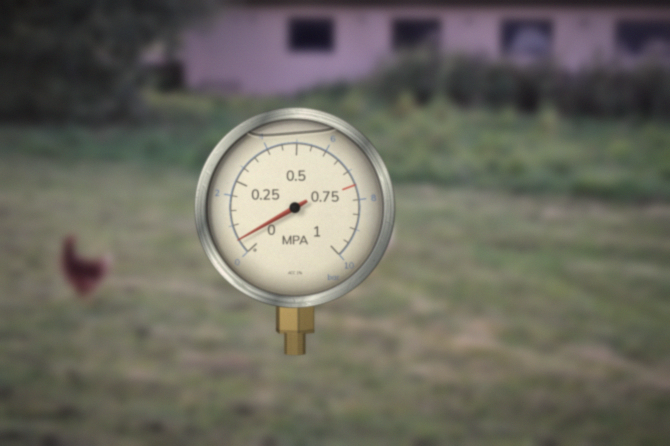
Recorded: 0.05 MPa
